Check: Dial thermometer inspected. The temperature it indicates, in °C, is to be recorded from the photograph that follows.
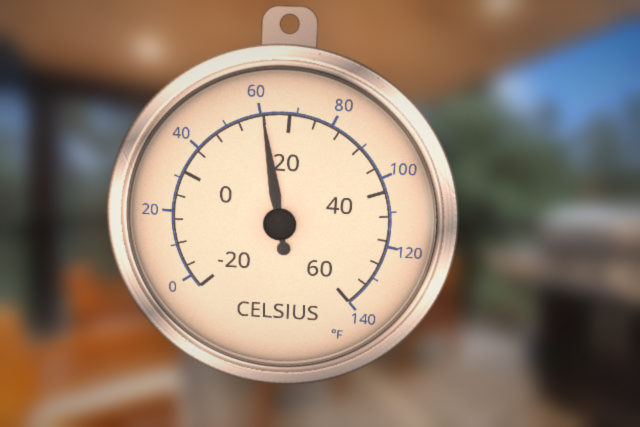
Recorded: 16 °C
